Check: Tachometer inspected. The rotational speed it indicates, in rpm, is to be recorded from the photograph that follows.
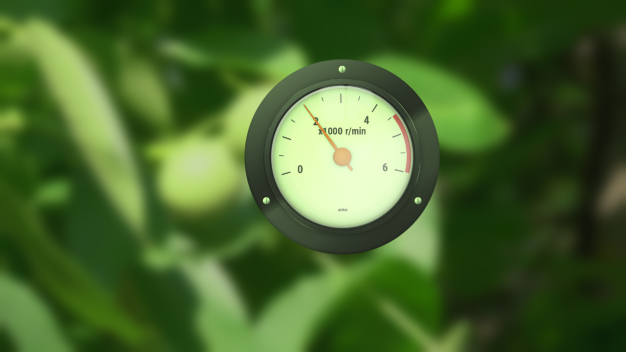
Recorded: 2000 rpm
